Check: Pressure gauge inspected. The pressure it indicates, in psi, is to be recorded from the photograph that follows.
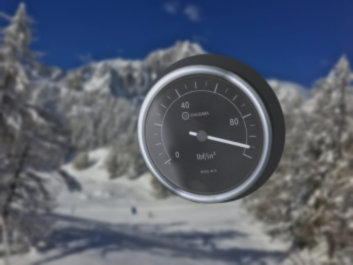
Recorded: 95 psi
